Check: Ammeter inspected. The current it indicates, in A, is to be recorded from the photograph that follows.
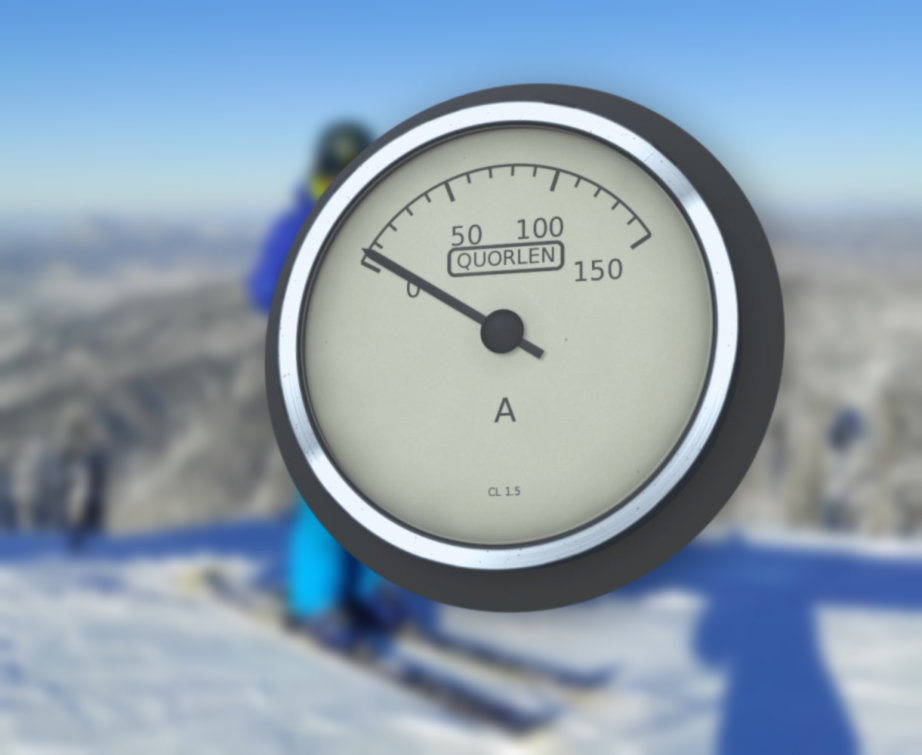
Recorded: 5 A
